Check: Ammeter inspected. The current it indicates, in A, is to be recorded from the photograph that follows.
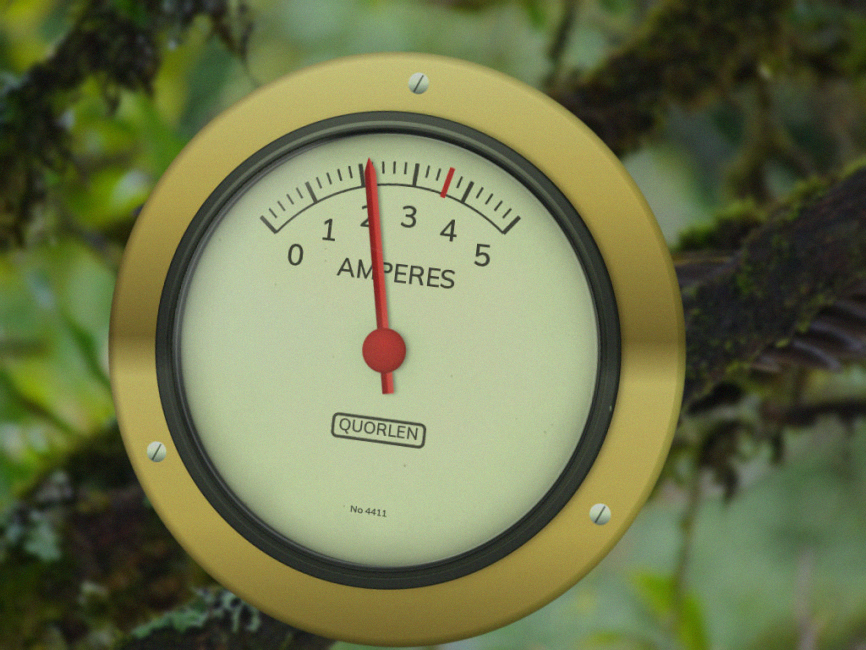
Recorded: 2.2 A
